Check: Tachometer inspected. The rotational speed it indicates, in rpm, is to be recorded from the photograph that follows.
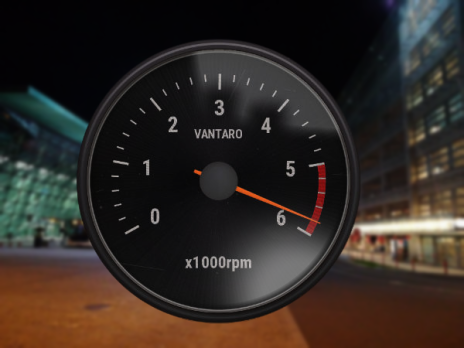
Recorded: 5800 rpm
